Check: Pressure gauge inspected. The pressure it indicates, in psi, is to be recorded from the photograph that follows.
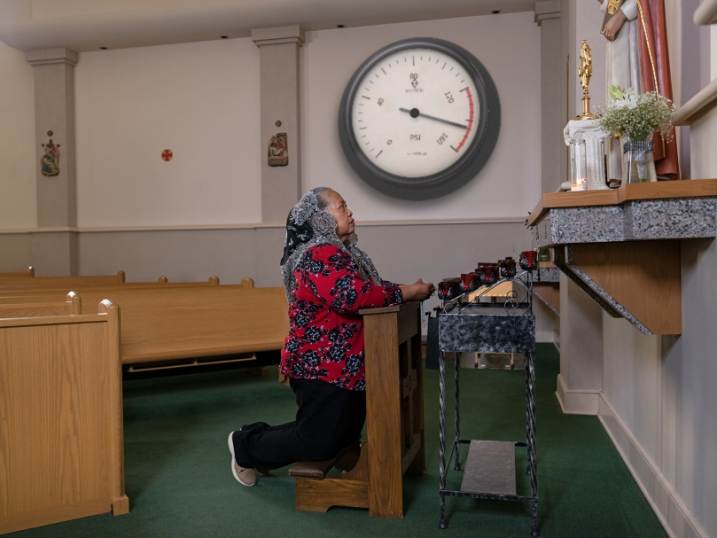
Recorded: 145 psi
